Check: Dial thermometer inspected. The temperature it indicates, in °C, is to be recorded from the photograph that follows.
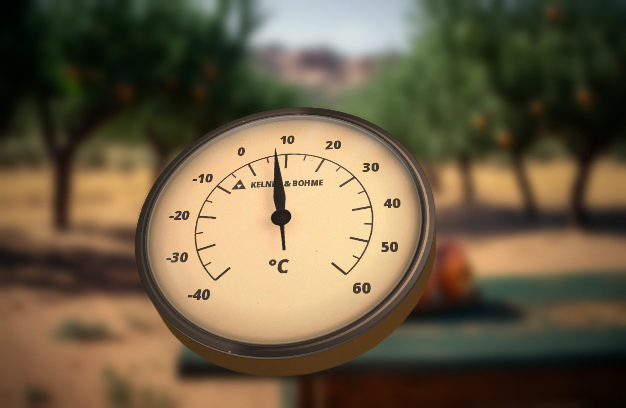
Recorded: 7.5 °C
